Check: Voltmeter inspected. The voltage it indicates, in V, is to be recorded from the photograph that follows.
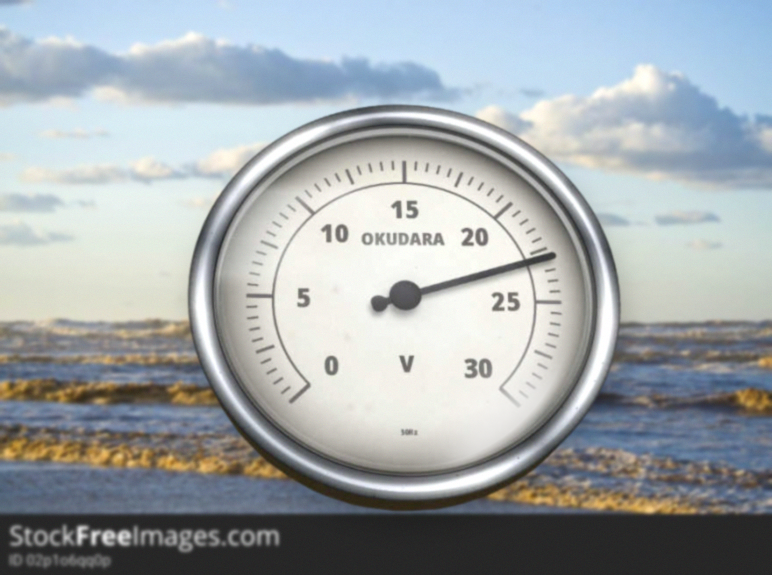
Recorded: 23 V
